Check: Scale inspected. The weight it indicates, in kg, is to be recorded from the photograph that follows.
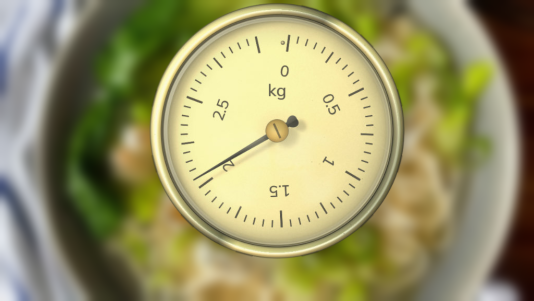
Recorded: 2.05 kg
